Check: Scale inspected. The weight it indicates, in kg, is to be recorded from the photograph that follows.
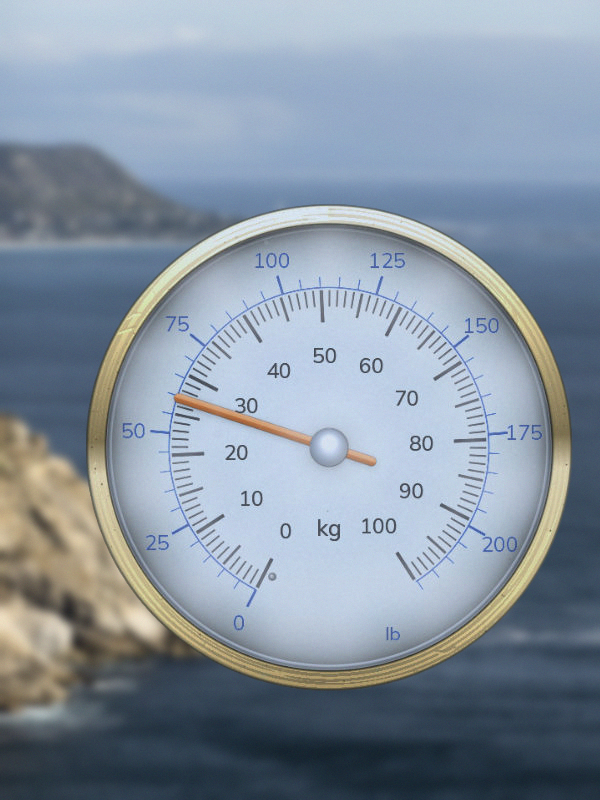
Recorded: 27 kg
